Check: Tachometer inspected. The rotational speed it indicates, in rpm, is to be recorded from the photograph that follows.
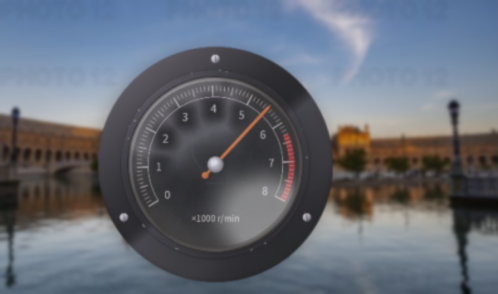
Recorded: 5500 rpm
